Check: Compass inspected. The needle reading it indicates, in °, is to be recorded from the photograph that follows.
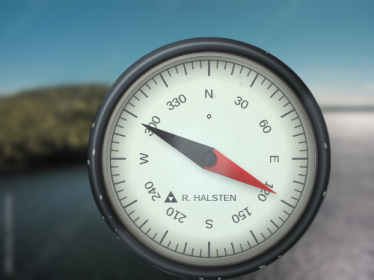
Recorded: 117.5 °
